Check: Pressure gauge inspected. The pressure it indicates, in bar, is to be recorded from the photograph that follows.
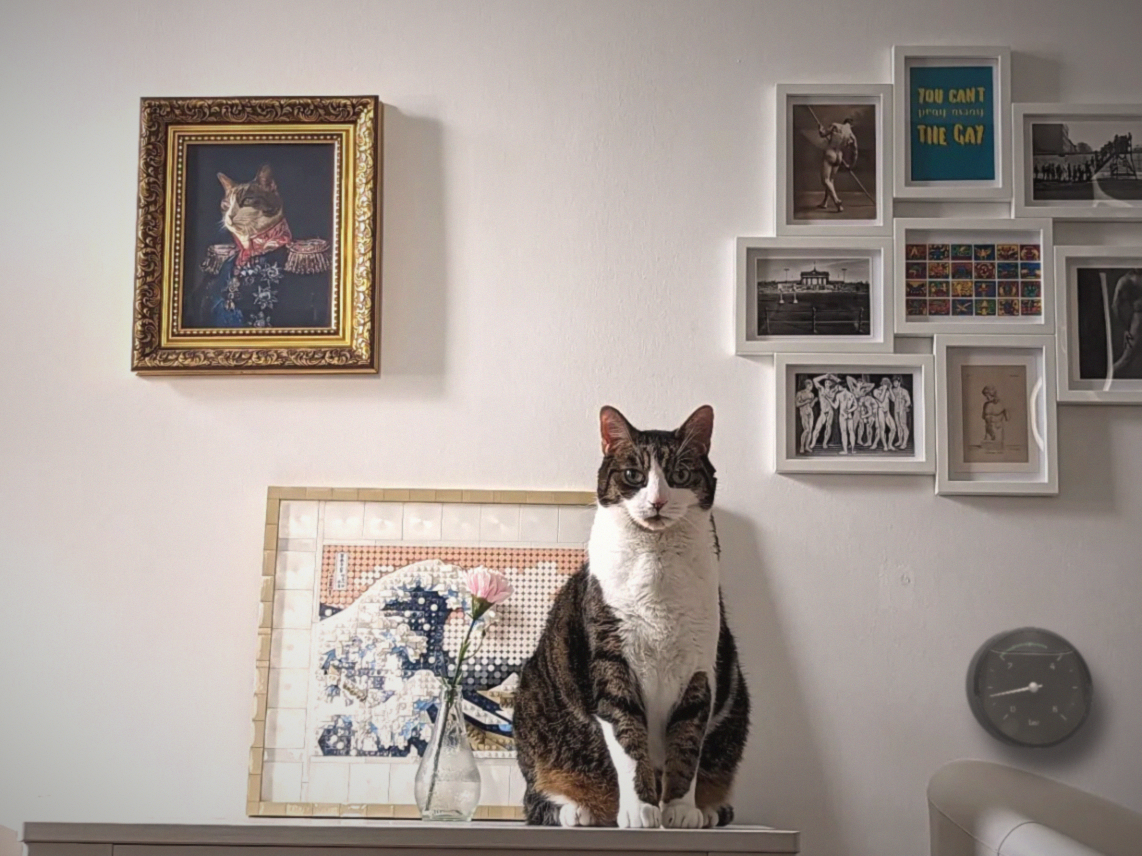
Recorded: 0.75 bar
